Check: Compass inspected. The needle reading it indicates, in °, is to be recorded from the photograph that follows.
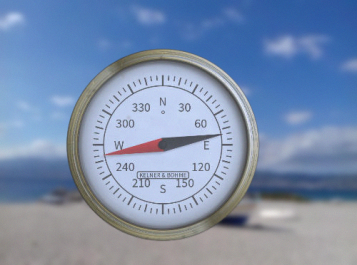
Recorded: 260 °
